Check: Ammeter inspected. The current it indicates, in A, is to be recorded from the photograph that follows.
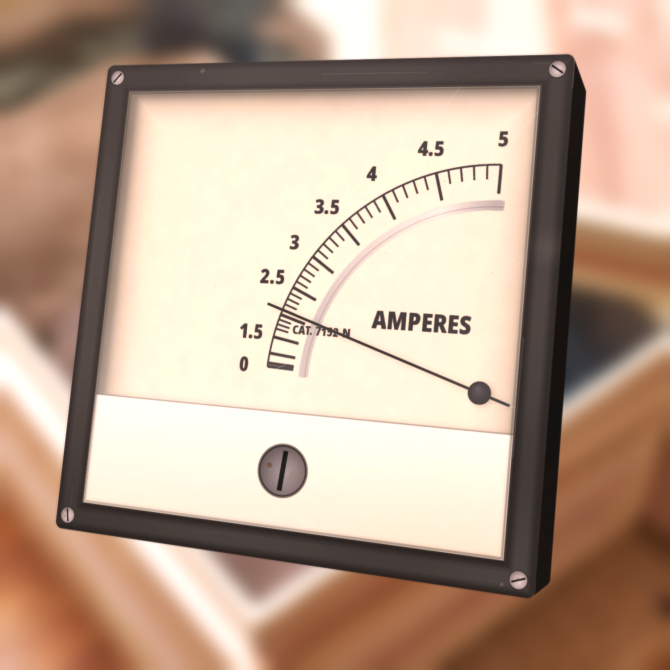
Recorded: 2.1 A
